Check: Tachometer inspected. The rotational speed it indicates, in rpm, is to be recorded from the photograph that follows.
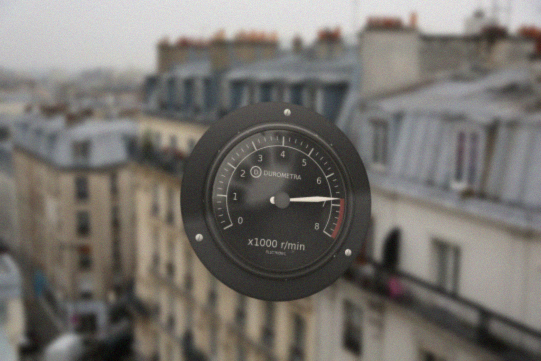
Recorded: 6800 rpm
